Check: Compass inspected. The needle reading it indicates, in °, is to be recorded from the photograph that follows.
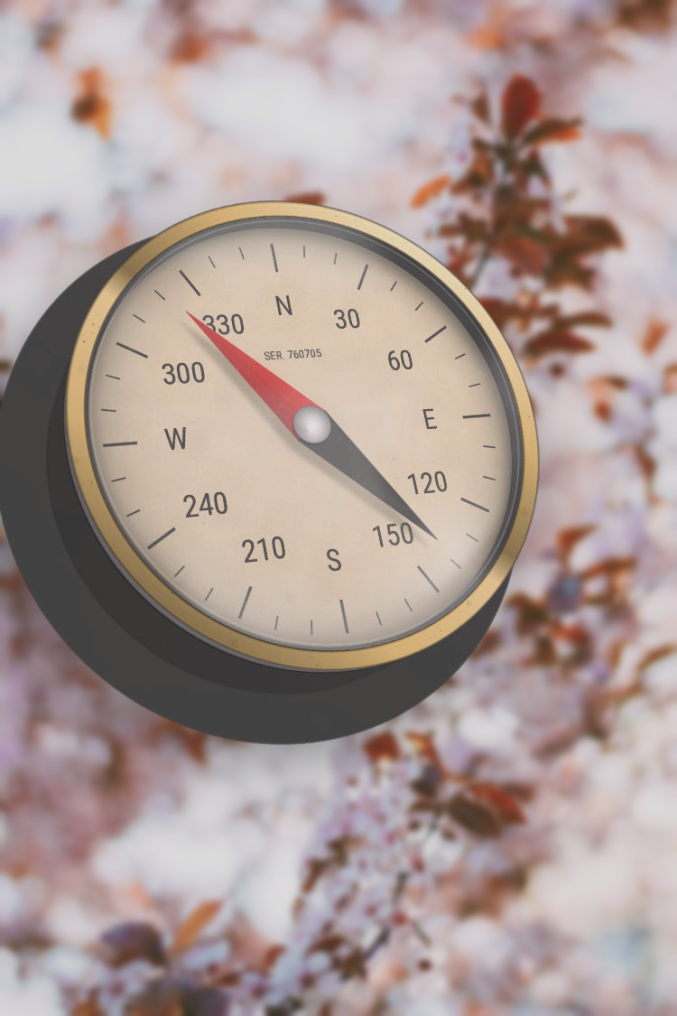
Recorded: 320 °
